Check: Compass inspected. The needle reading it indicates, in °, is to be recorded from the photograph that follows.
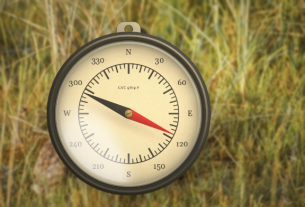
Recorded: 115 °
